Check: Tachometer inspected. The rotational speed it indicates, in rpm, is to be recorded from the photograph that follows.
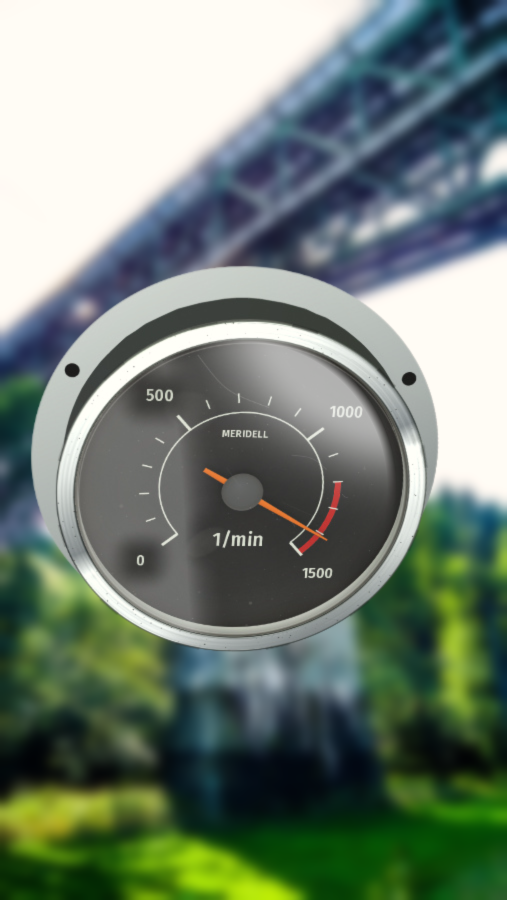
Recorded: 1400 rpm
